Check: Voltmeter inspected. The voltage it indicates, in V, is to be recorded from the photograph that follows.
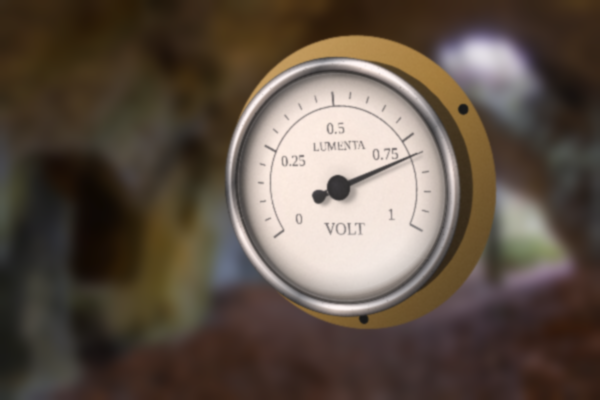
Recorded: 0.8 V
